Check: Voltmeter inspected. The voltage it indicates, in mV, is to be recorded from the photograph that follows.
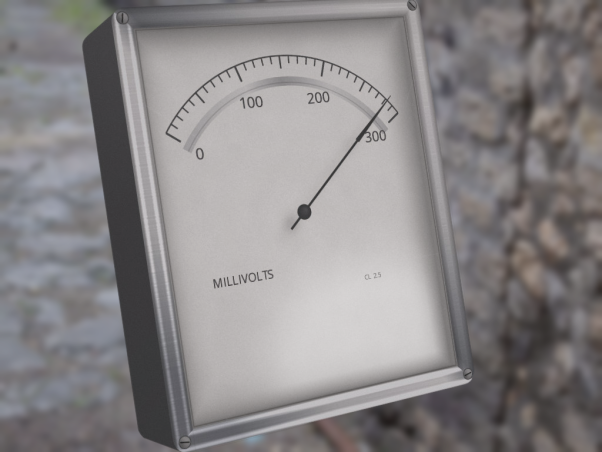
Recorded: 280 mV
